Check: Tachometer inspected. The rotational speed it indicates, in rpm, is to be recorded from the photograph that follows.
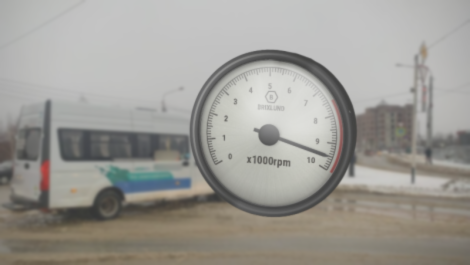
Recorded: 9500 rpm
